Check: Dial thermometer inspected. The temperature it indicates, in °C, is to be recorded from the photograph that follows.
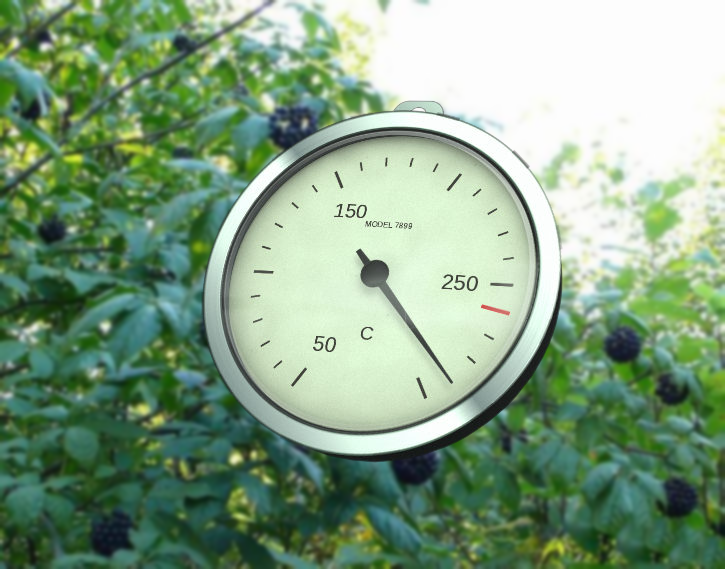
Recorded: 290 °C
